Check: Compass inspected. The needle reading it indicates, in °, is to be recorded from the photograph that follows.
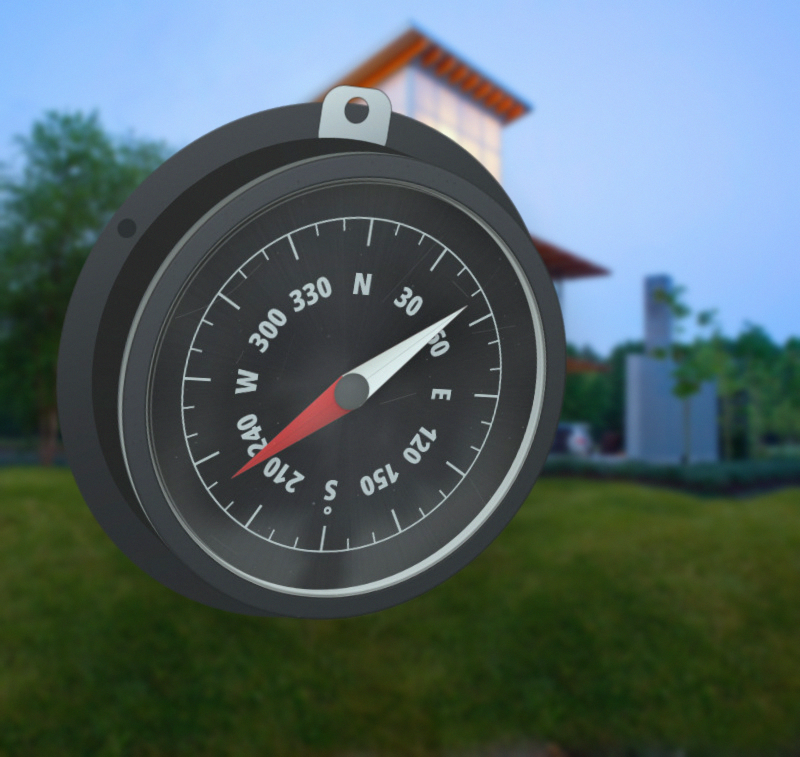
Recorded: 230 °
